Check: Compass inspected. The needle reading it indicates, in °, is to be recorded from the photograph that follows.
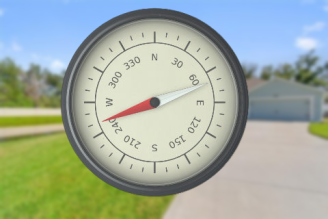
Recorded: 250 °
